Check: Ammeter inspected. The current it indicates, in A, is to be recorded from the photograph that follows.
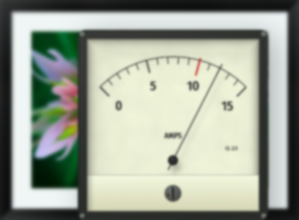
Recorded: 12 A
